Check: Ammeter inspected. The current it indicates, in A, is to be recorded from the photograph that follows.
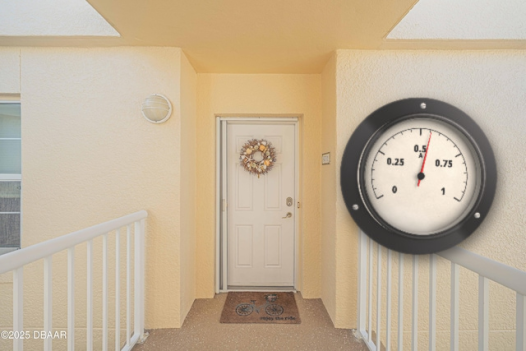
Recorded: 0.55 A
